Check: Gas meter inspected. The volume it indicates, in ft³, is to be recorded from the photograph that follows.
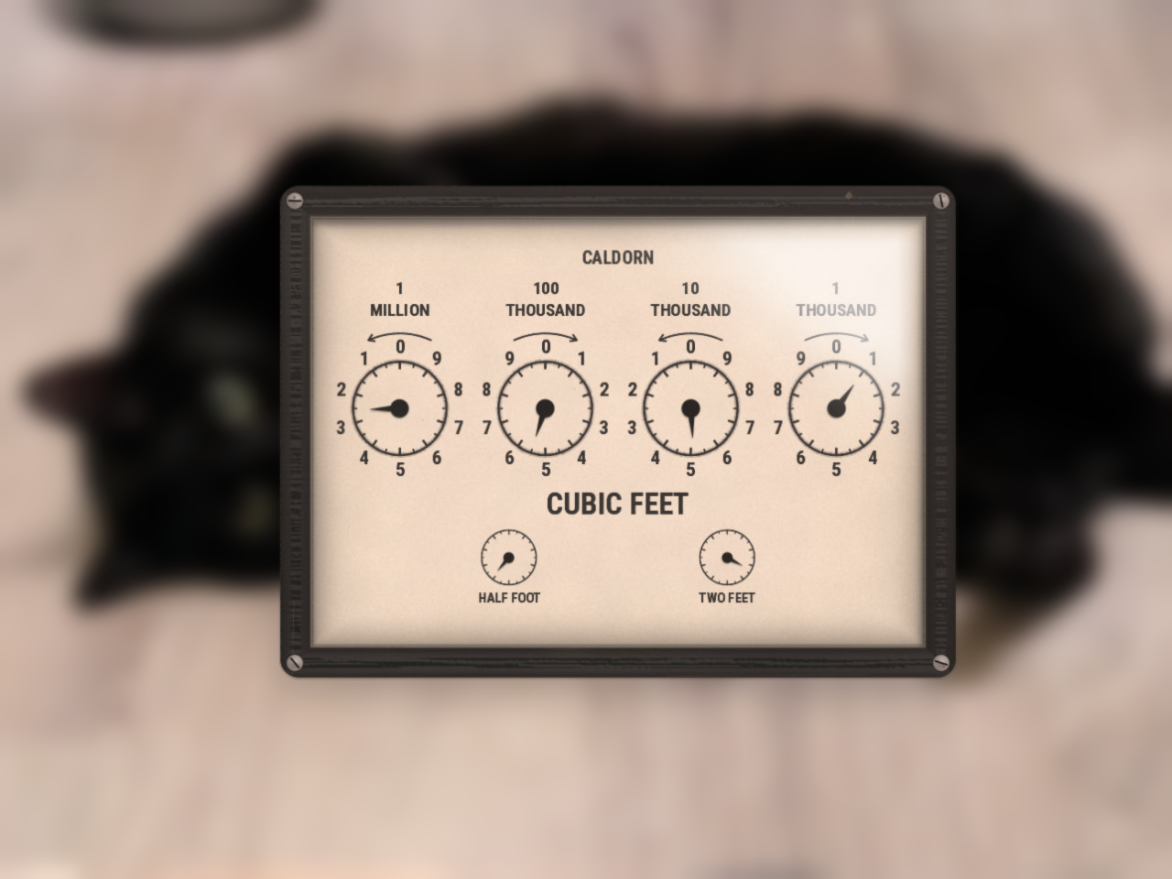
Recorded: 255100 ft³
